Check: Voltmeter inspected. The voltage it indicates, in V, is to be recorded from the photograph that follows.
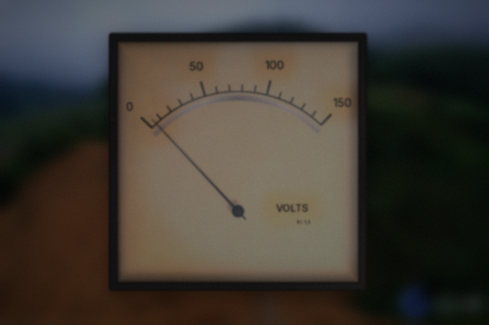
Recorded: 5 V
